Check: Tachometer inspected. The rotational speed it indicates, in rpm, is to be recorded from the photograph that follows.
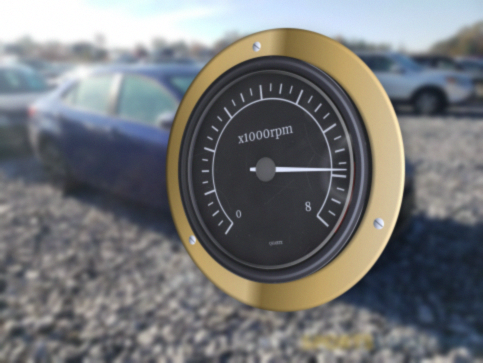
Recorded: 6875 rpm
